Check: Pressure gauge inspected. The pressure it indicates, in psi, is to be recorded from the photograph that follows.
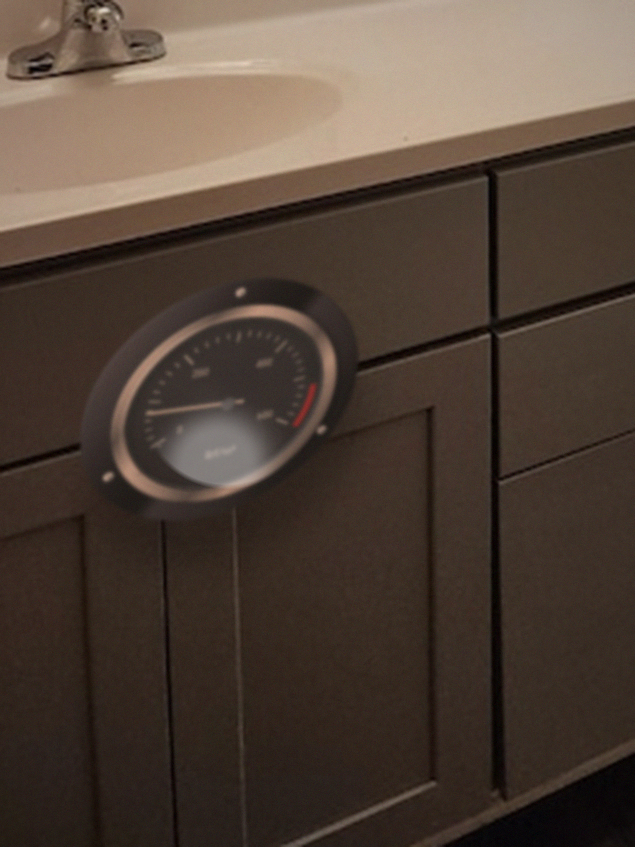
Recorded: 80 psi
